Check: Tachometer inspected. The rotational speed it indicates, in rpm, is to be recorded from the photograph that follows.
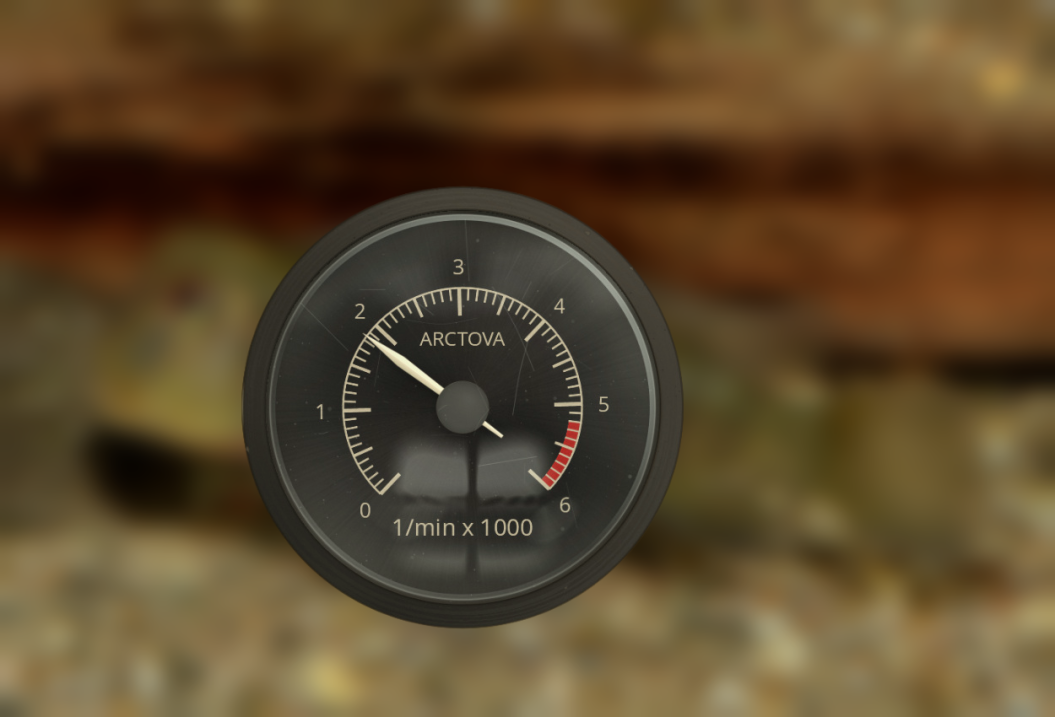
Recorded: 1850 rpm
